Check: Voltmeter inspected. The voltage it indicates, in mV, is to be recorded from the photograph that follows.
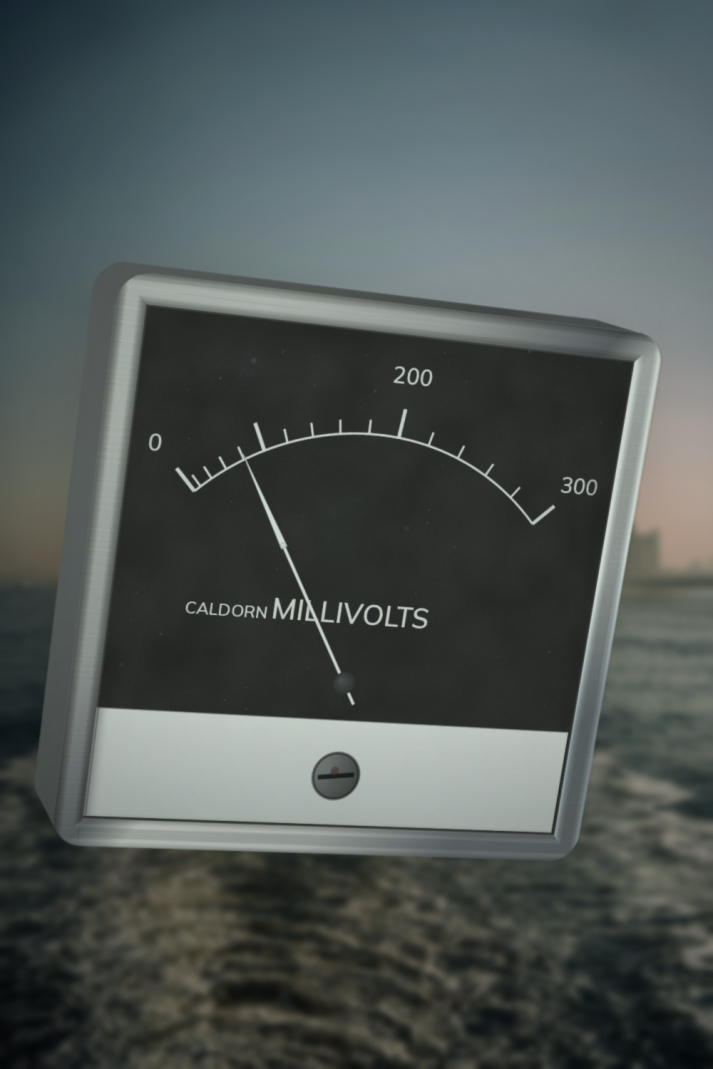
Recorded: 80 mV
